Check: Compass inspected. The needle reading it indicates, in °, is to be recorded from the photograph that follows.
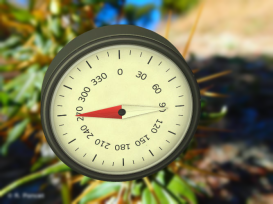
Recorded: 270 °
